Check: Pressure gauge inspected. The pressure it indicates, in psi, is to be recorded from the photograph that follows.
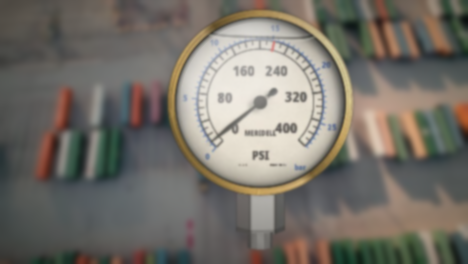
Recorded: 10 psi
